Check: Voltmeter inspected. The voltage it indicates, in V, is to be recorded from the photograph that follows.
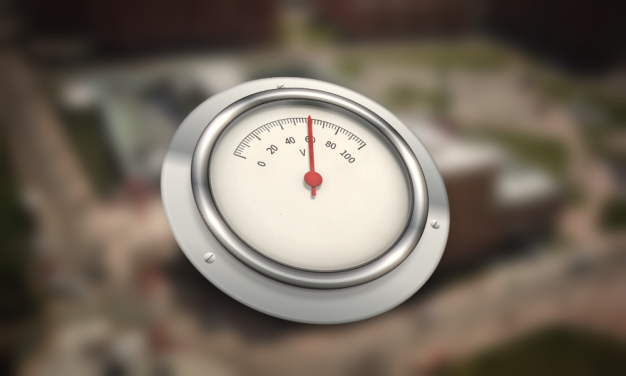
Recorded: 60 V
